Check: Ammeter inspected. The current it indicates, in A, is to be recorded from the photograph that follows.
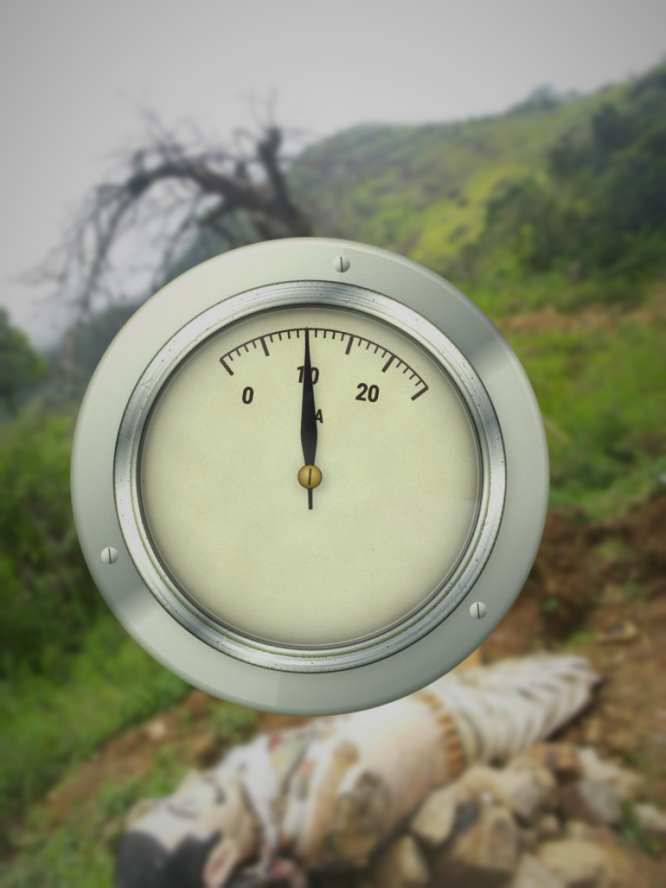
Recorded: 10 A
